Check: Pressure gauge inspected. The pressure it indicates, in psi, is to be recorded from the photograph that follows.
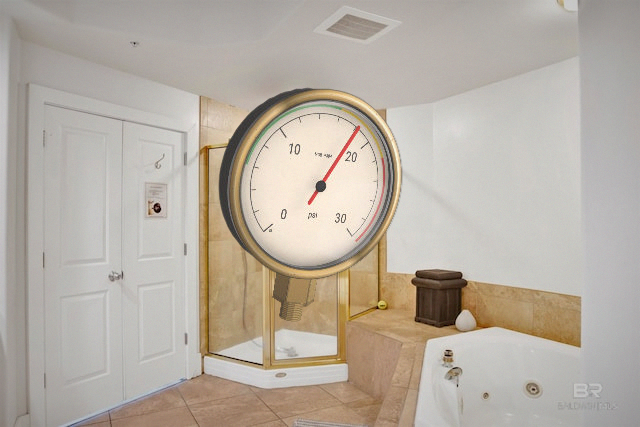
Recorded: 18 psi
